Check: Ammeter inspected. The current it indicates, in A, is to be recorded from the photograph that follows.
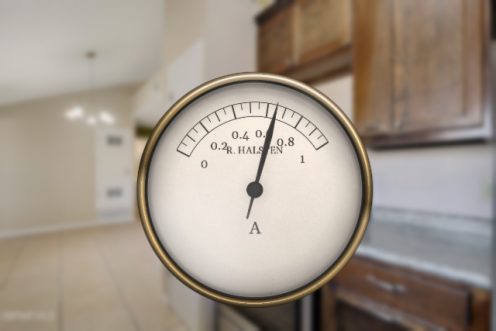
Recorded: 0.65 A
